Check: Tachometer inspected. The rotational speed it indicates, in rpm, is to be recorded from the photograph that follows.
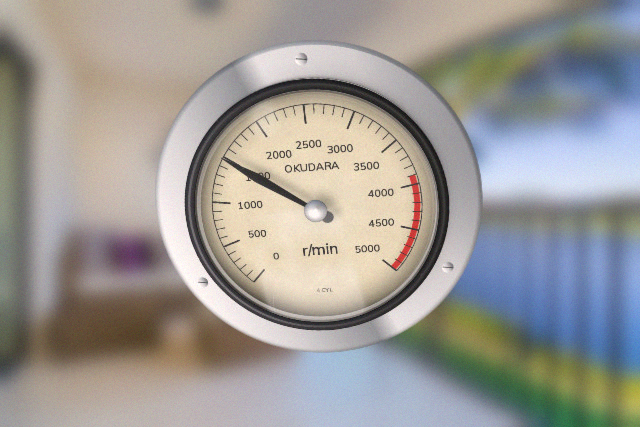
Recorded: 1500 rpm
